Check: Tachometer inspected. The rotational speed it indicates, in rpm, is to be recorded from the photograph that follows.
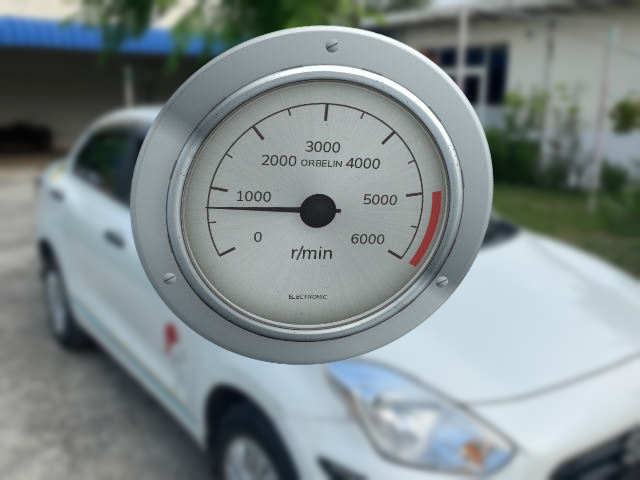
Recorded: 750 rpm
